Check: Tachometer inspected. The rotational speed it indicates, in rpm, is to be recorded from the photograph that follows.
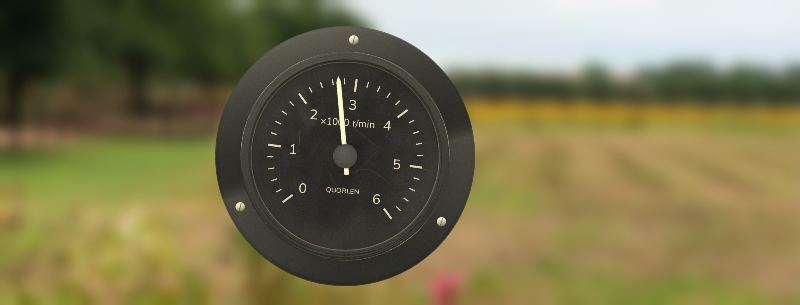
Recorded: 2700 rpm
